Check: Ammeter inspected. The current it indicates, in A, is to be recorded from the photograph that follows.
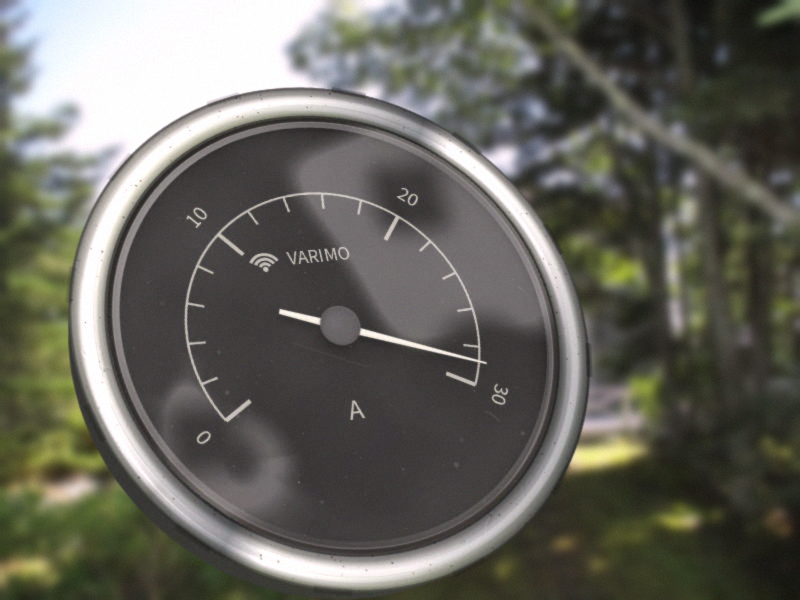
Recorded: 29 A
